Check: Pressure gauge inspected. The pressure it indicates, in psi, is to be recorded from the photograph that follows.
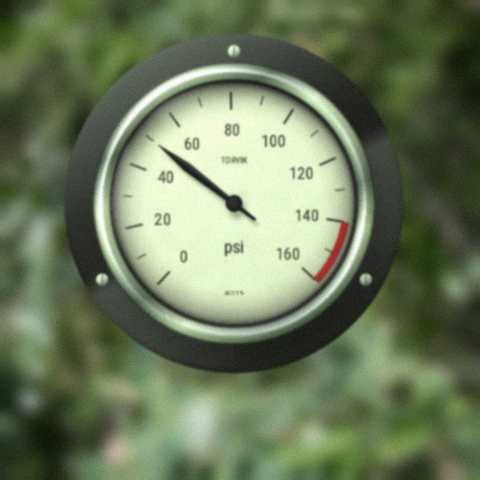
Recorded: 50 psi
